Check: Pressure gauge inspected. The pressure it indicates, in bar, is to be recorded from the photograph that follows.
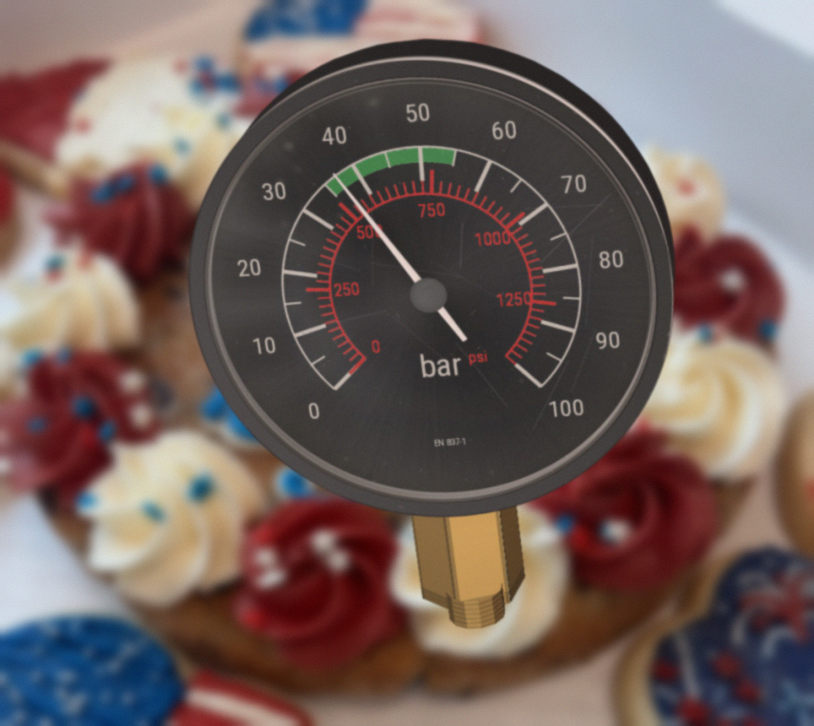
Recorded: 37.5 bar
